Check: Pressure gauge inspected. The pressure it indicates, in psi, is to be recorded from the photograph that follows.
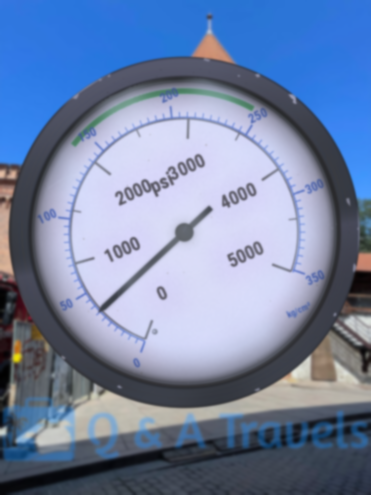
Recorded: 500 psi
